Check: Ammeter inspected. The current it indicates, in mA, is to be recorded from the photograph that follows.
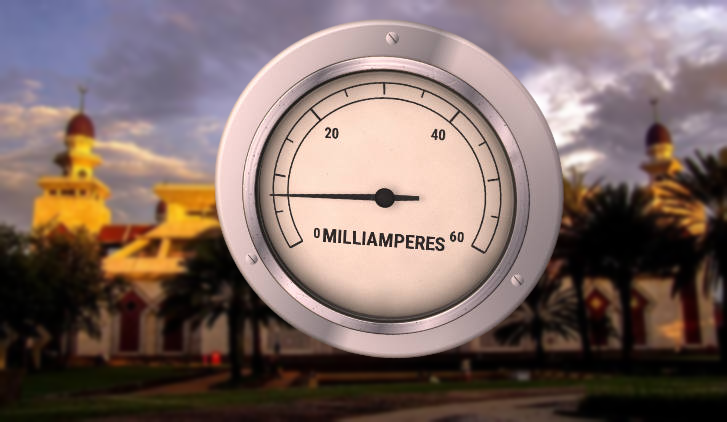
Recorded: 7.5 mA
